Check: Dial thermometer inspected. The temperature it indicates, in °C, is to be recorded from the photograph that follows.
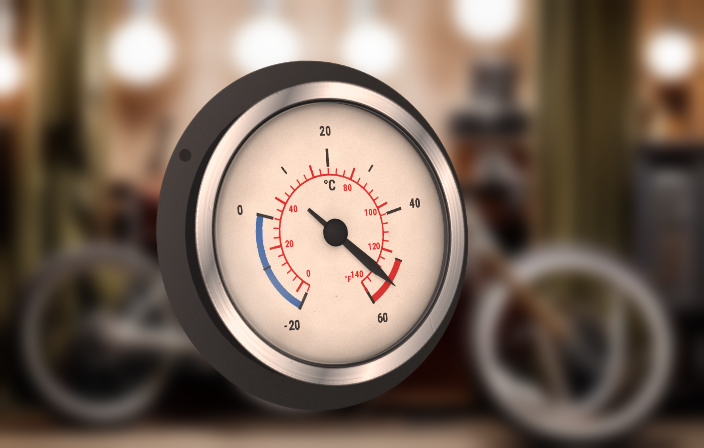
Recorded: 55 °C
